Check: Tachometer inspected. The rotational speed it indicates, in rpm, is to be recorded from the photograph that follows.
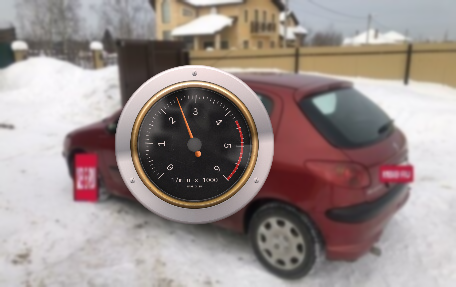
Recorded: 2500 rpm
